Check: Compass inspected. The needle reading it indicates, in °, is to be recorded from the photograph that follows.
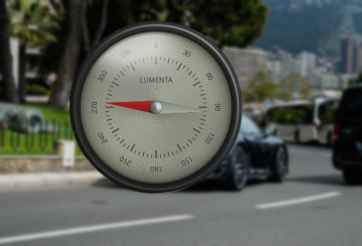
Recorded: 275 °
